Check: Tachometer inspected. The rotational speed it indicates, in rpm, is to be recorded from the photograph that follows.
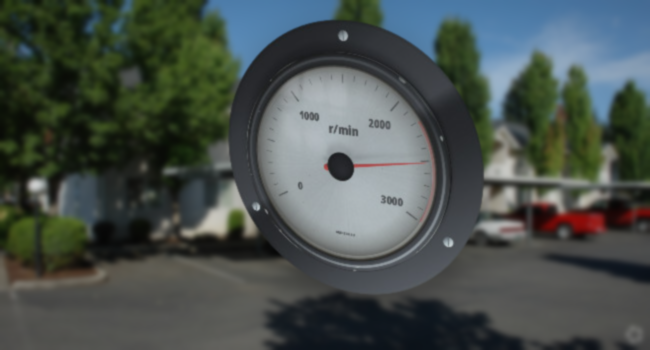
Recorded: 2500 rpm
